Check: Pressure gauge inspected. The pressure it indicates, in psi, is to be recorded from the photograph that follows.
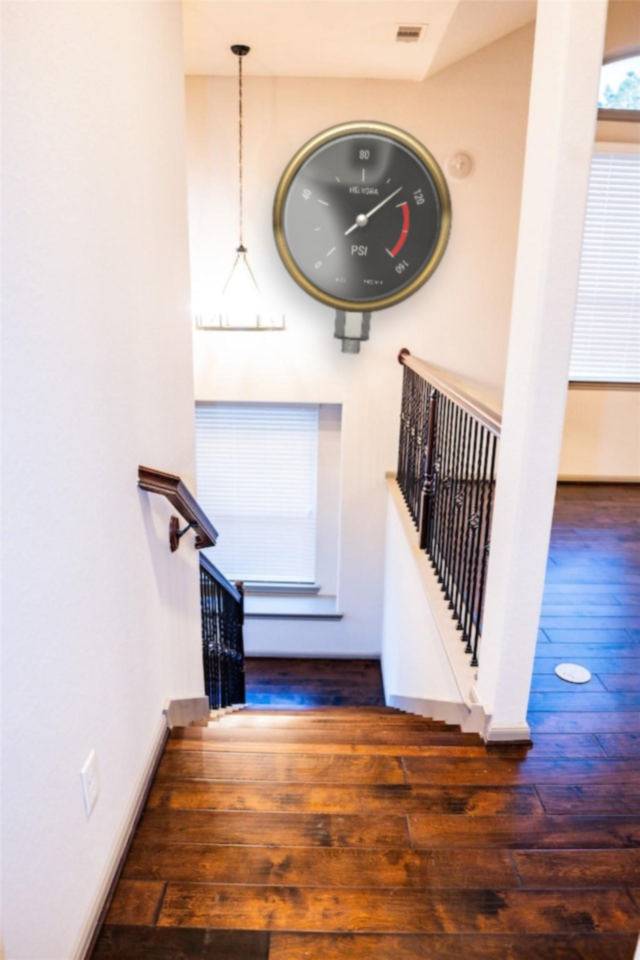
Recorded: 110 psi
